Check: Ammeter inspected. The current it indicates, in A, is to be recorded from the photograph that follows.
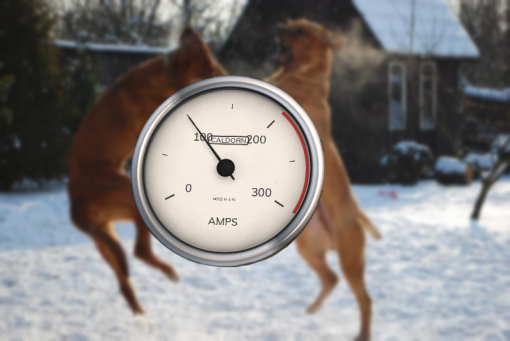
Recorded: 100 A
